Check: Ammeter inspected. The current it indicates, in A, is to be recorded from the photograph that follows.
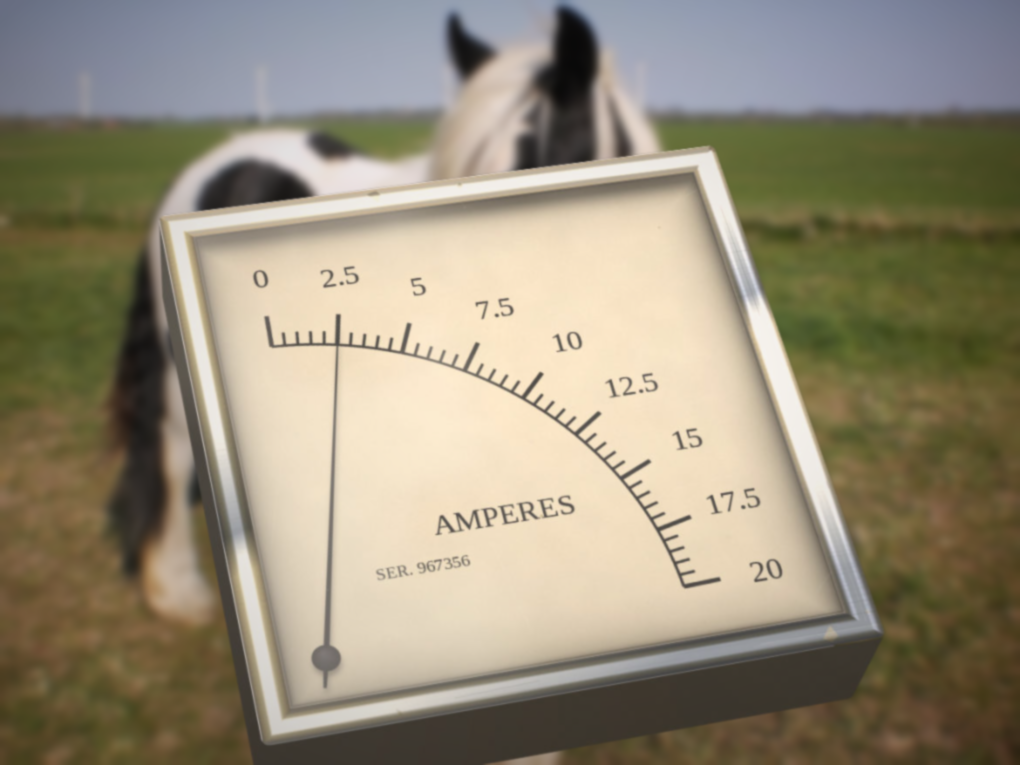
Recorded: 2.5 A
